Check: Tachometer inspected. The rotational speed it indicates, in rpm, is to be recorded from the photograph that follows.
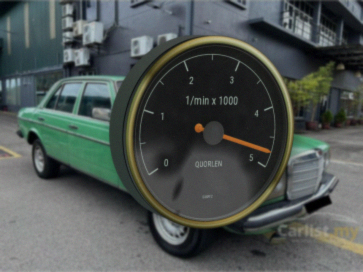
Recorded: 4750 rpm
